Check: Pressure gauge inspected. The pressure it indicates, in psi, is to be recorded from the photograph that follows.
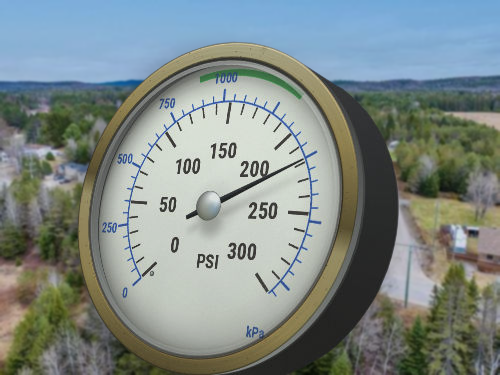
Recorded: 220 psi
